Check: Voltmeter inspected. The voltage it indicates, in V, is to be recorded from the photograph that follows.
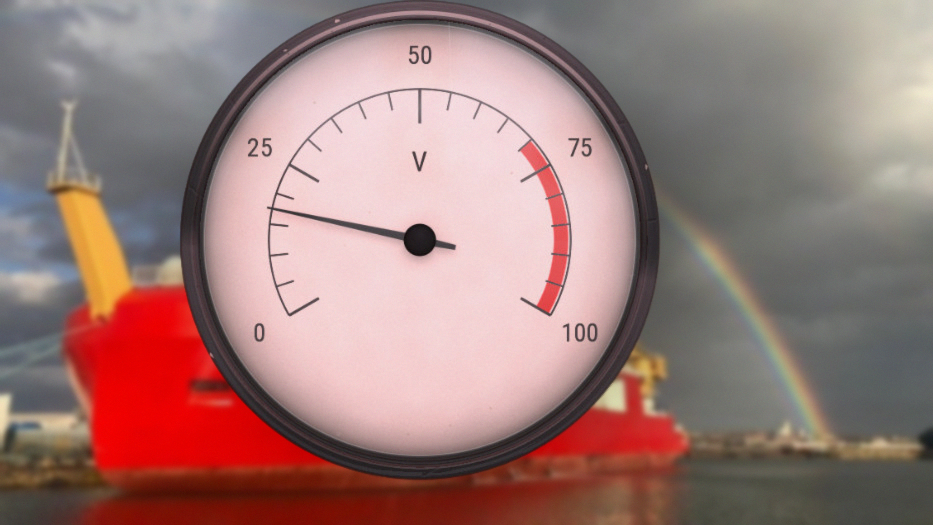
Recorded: 17.5 V
